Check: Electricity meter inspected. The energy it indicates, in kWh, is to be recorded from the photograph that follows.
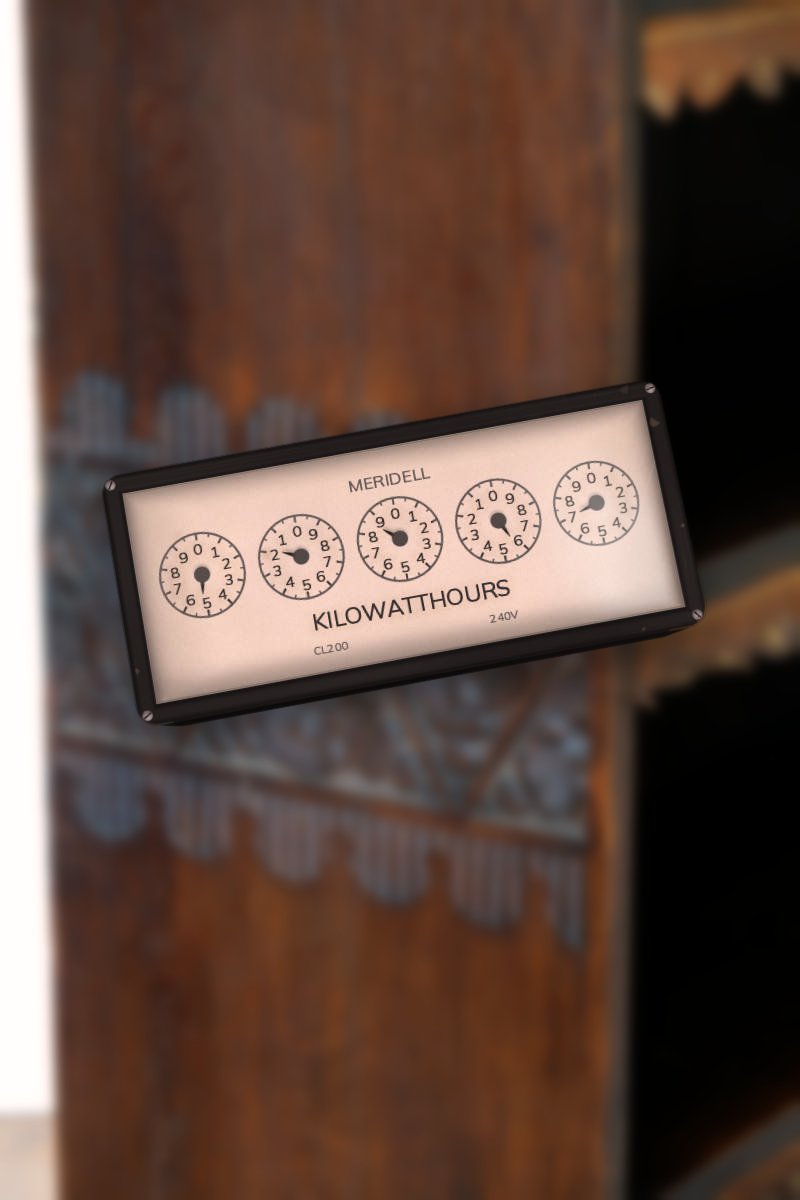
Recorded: 51857 kWh
